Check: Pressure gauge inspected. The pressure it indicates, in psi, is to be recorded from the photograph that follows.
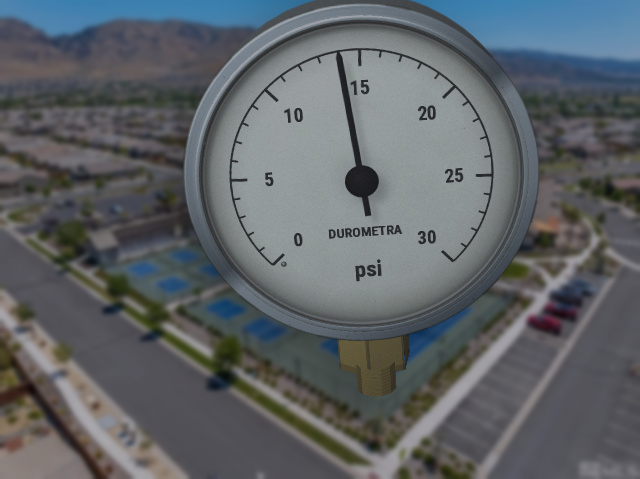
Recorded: 14 psi
